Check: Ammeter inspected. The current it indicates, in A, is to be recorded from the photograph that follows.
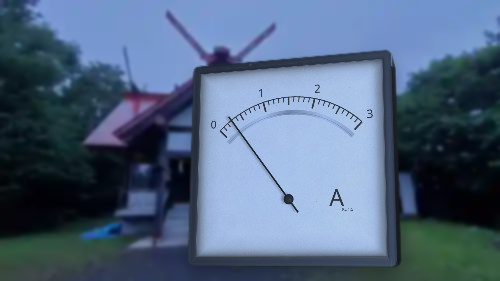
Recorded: 0.3 A
